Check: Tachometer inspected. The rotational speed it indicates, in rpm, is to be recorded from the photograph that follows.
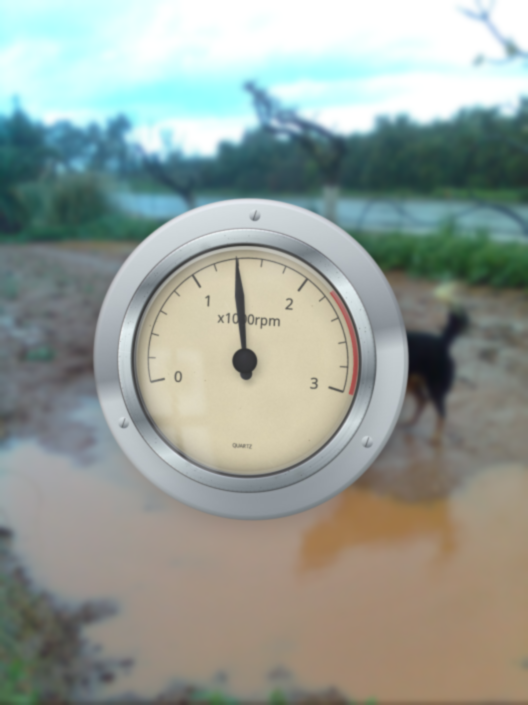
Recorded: 1400 rpm
